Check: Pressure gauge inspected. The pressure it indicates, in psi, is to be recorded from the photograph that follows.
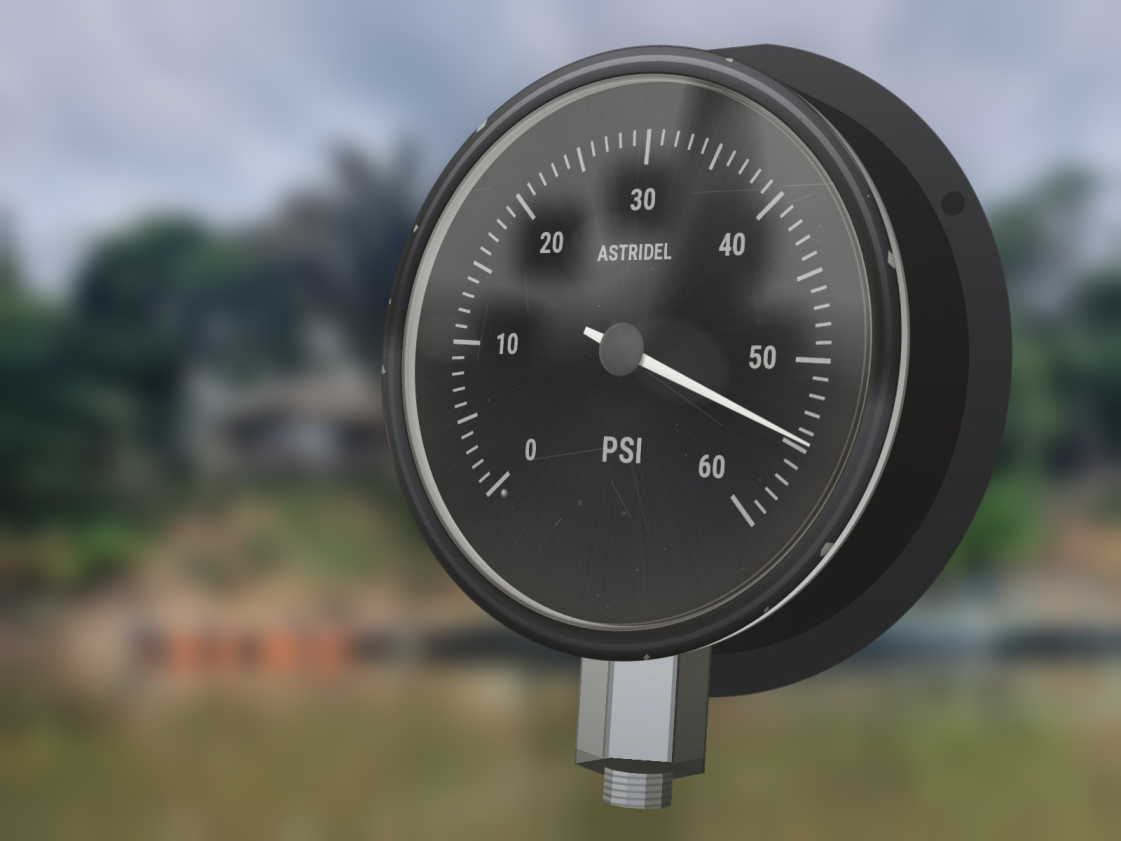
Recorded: 54.5 psi
